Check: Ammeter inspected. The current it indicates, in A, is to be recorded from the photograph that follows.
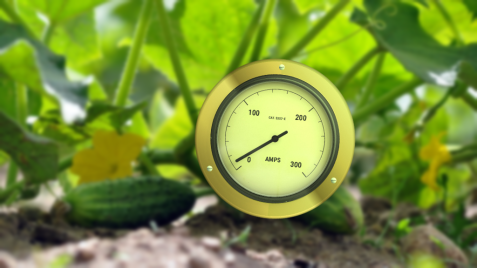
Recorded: 10 A
